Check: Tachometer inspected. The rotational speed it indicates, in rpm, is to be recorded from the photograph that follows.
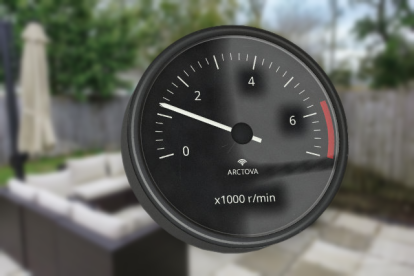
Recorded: 1200 rpm
